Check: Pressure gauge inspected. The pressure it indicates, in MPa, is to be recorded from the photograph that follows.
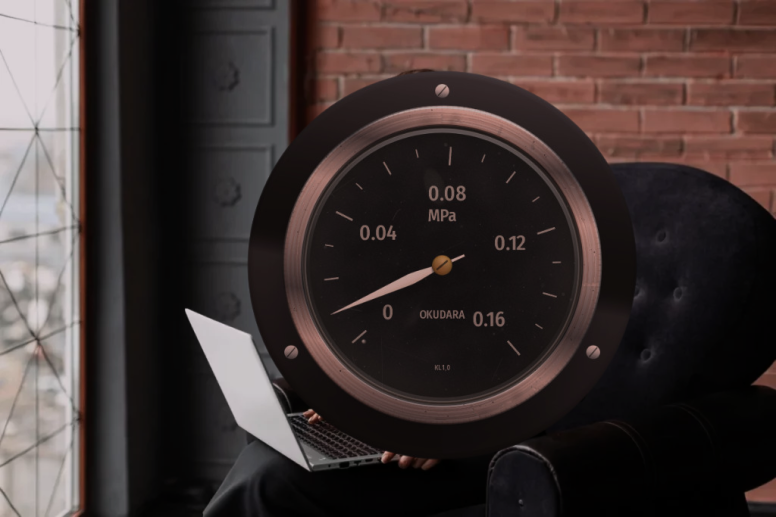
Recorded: 0.01 MPa
